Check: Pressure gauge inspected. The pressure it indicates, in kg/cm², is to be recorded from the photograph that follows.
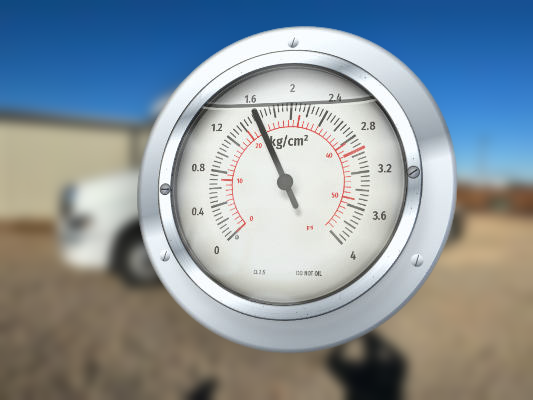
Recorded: 1.6 kg/cm²
